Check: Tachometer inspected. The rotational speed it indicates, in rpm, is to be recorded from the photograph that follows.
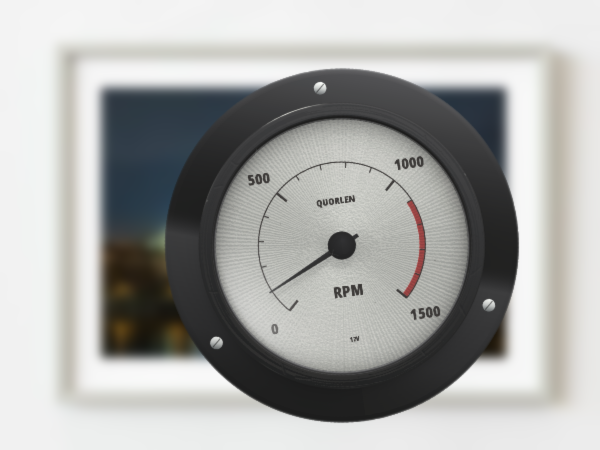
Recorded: 100 rpm
